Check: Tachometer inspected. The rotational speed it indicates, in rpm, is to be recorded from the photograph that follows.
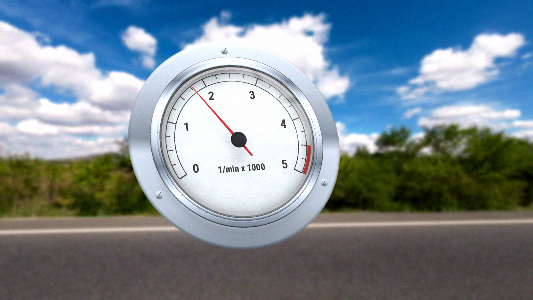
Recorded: 1750 rpm
